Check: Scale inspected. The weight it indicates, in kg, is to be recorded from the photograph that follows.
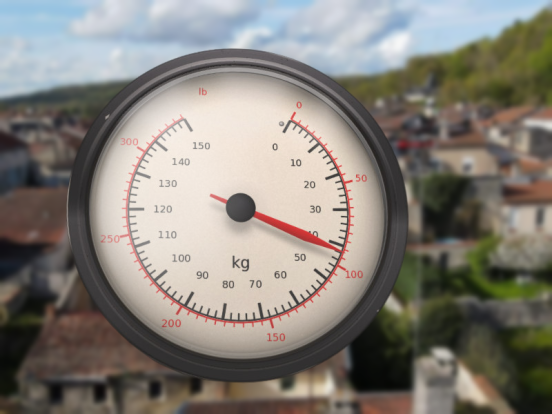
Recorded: 42 kg
